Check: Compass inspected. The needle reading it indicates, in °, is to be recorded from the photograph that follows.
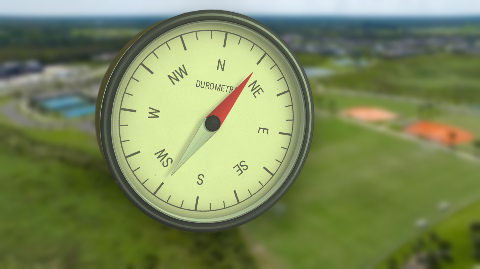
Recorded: 30 °
